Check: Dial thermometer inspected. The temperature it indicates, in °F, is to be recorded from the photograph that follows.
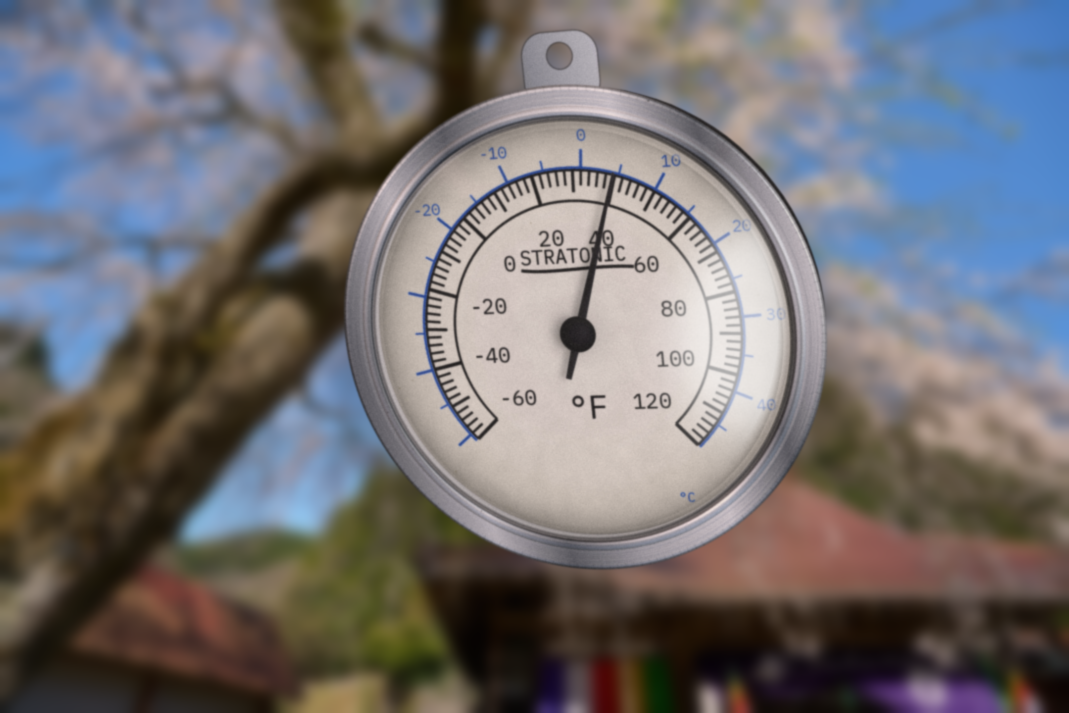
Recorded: 40 °F
